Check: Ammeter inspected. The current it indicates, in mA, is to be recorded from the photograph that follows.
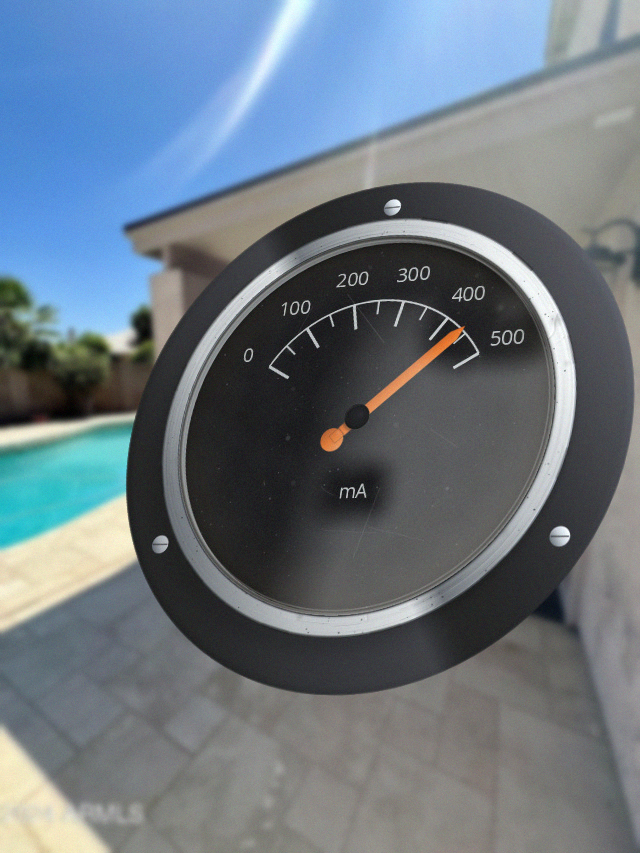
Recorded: 450 mA
